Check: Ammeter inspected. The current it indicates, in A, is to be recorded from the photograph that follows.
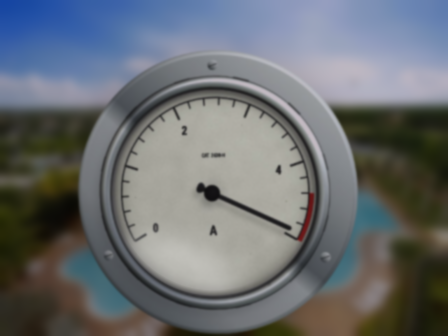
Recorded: 4.9 A
